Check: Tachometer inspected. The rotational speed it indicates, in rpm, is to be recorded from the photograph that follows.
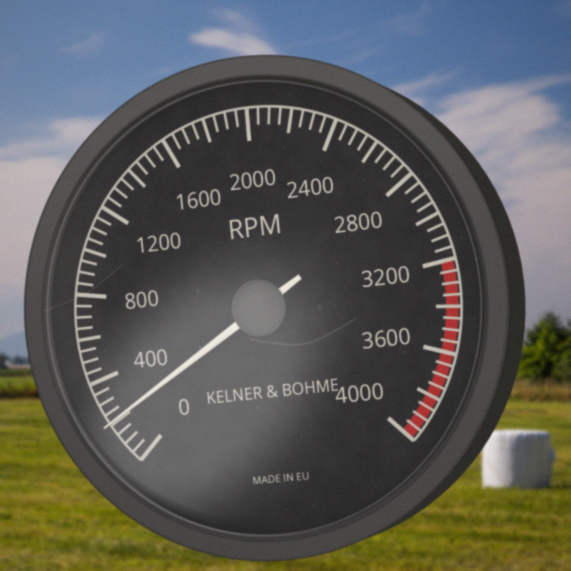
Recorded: 200 rpm
